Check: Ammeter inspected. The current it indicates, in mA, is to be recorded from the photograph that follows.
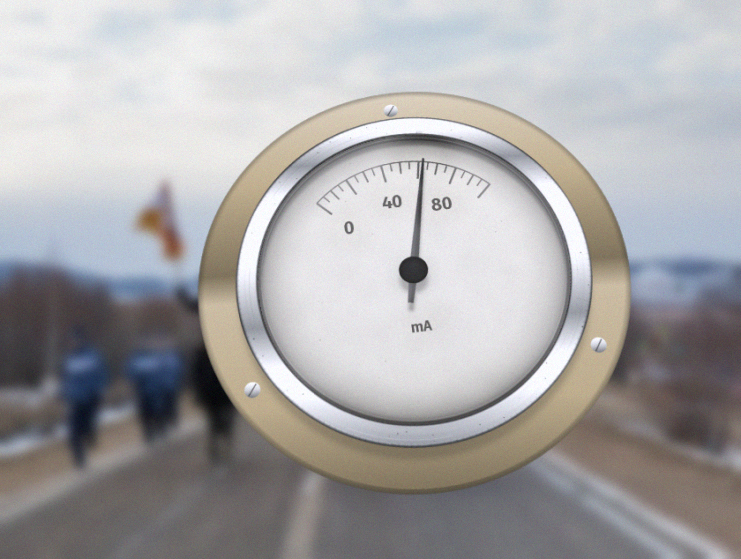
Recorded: 62.5 mA
